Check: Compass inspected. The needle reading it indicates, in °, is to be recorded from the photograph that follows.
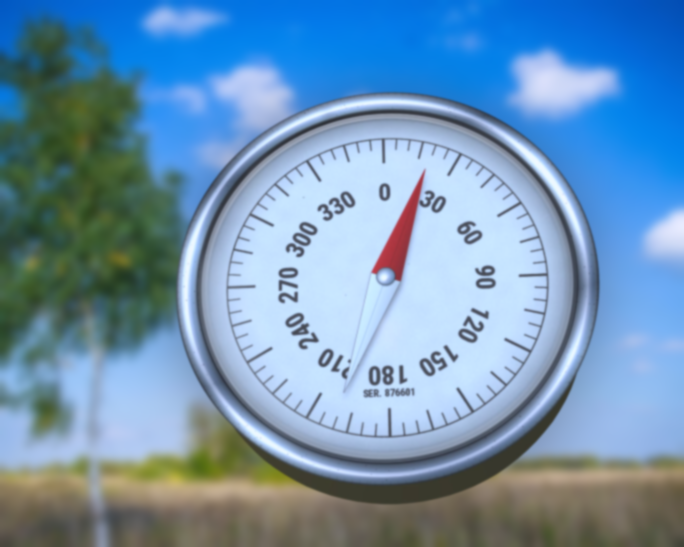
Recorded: 20 °
